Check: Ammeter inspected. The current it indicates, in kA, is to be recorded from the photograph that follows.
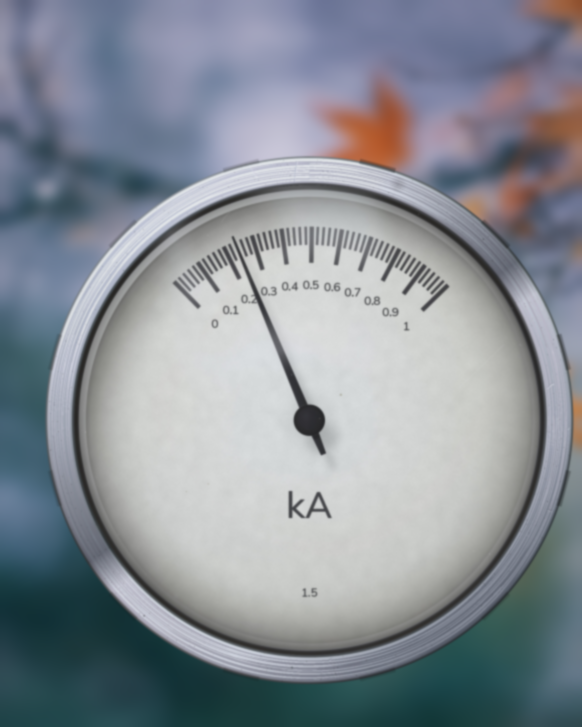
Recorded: 0.24 kA
